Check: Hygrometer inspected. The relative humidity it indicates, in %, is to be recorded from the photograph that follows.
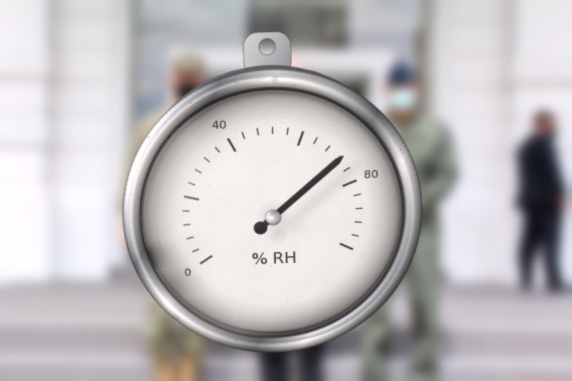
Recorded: 72 %
